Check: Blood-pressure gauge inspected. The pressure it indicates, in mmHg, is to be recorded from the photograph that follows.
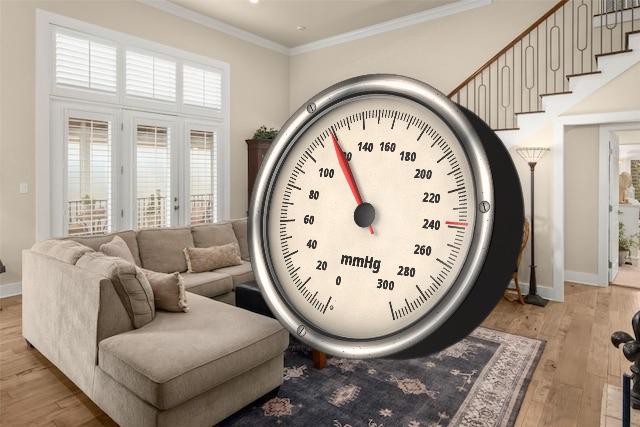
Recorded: 120 mmHg
